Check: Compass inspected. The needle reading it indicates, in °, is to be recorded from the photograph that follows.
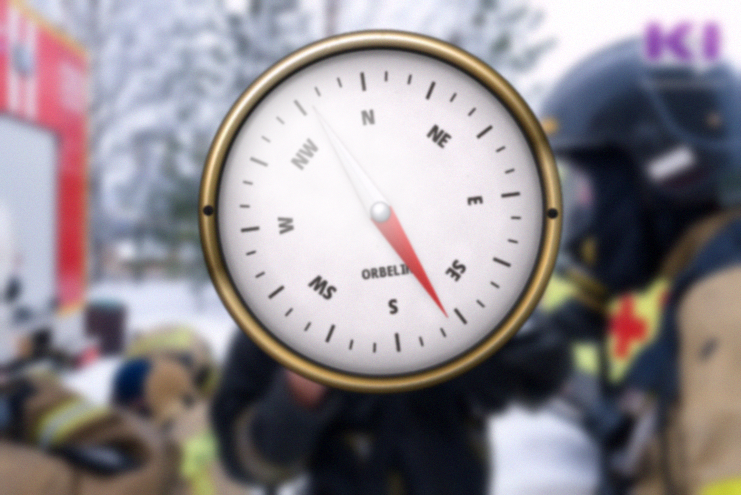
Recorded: 155 °
